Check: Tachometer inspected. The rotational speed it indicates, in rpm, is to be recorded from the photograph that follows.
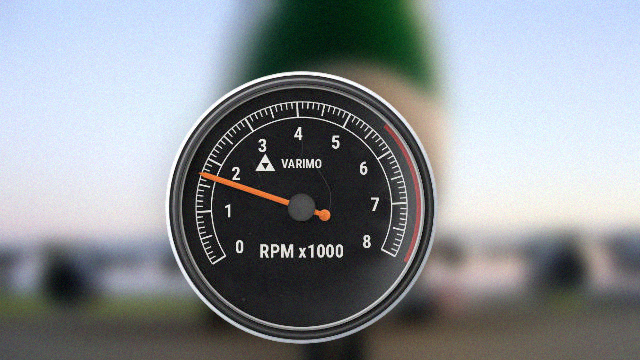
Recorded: 1700 rpm
